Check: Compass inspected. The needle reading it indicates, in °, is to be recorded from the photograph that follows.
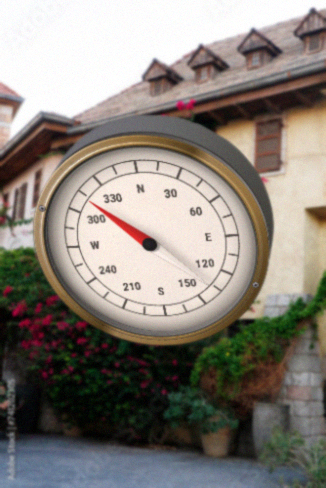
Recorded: 315 °
